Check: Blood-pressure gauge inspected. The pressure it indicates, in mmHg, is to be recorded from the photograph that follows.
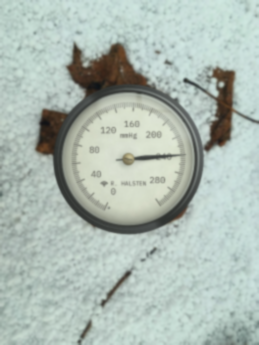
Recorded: 240 mmHg
